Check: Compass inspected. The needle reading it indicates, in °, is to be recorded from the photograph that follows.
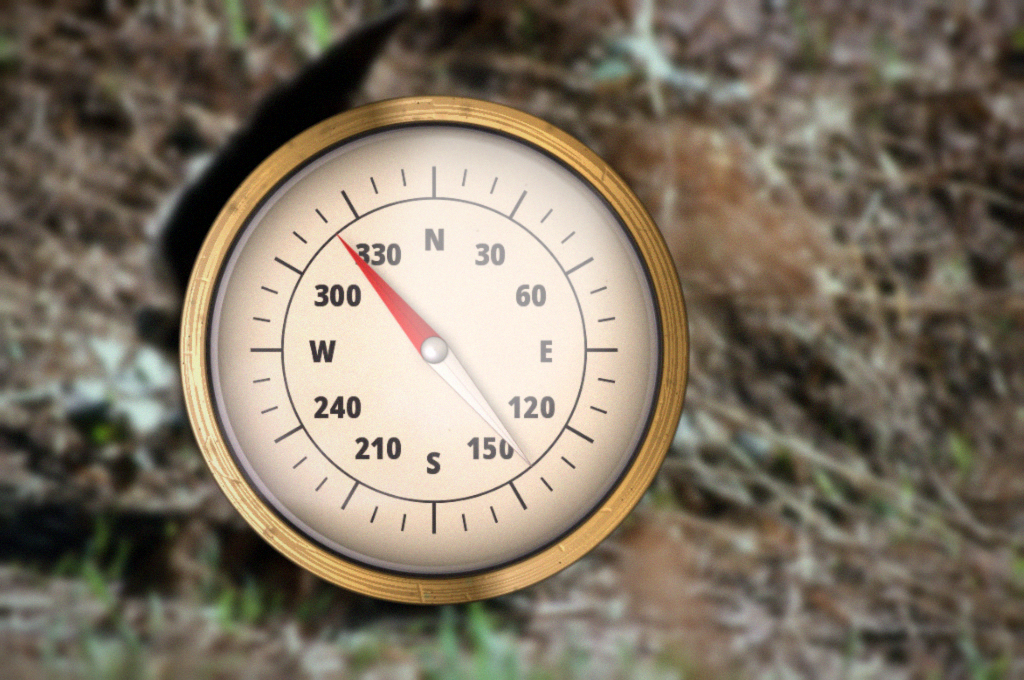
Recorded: 320 °
